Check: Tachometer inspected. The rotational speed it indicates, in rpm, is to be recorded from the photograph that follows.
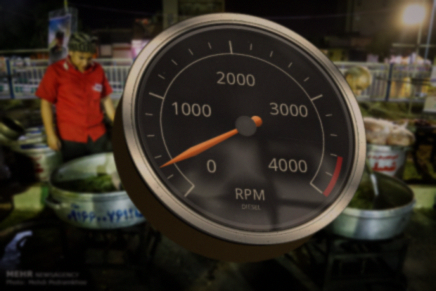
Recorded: 300 rpm
